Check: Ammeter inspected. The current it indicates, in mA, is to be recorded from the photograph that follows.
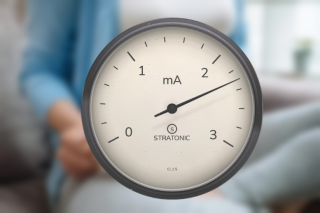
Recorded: 2.3 mA
